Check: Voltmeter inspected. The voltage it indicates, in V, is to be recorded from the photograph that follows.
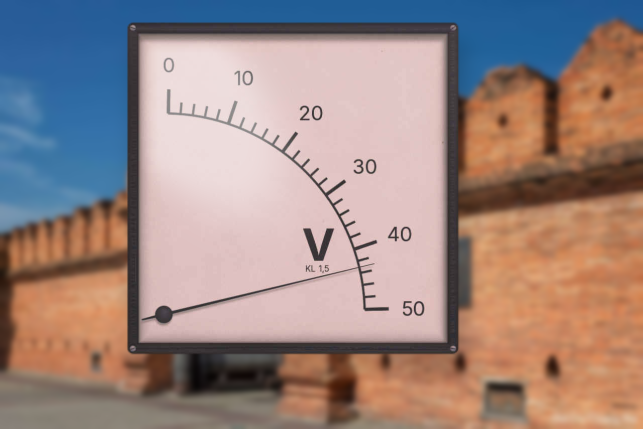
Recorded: 43 V
